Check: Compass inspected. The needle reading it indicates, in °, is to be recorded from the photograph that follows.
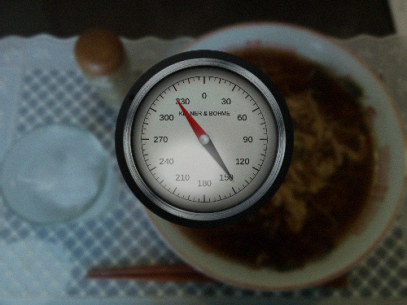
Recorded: 325 °
